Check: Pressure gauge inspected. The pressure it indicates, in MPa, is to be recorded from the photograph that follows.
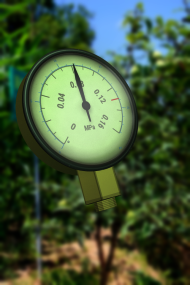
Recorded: 0.08 MPa
